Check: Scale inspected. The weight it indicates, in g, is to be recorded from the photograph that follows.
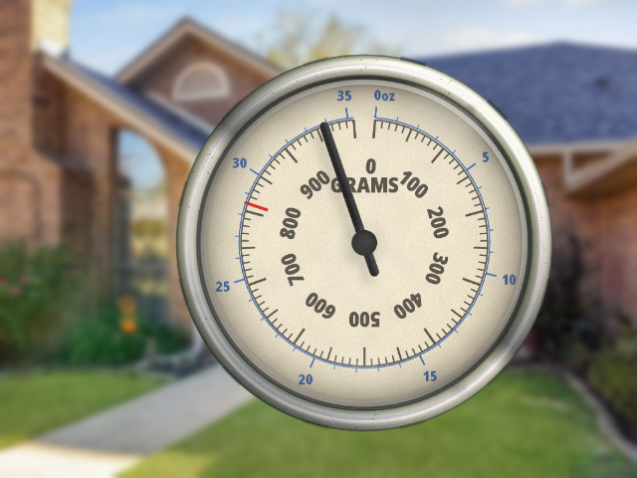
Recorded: 960 g
